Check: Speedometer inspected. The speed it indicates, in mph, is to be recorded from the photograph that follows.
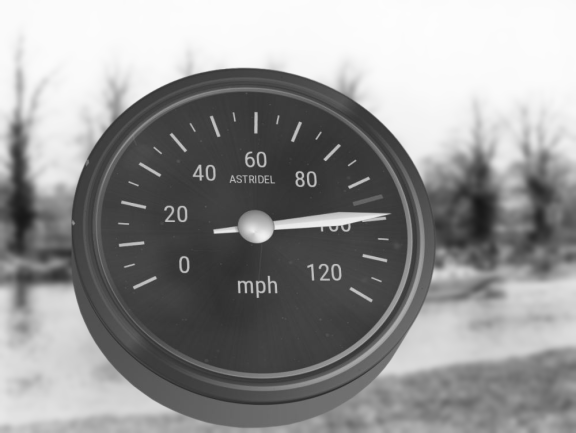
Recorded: 100 mph
